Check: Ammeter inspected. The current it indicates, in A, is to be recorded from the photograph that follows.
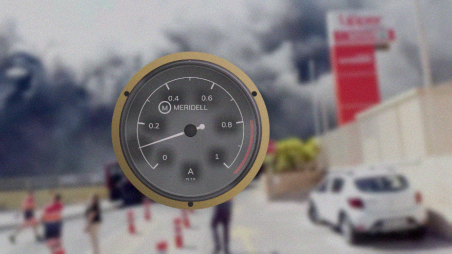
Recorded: 0.1 A
